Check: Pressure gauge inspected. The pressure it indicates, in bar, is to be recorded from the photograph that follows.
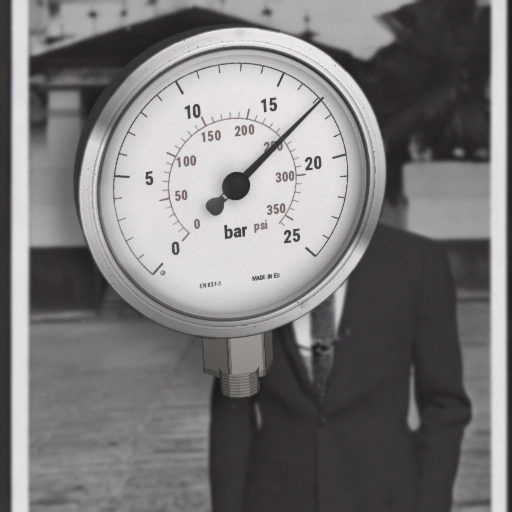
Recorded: 17 bar
